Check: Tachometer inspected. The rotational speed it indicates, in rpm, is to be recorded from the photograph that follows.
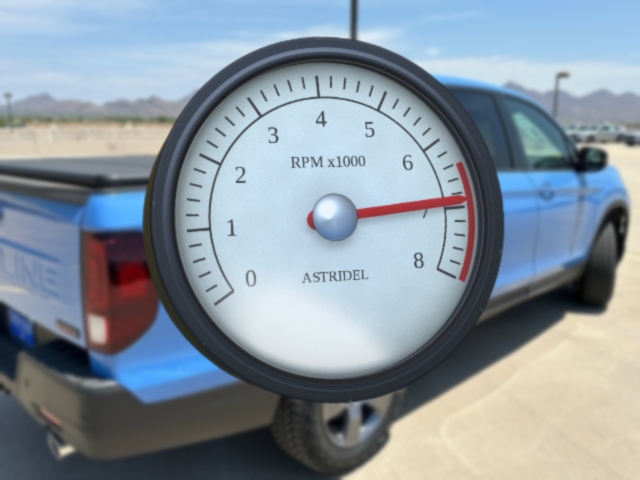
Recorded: 6900 rpm
